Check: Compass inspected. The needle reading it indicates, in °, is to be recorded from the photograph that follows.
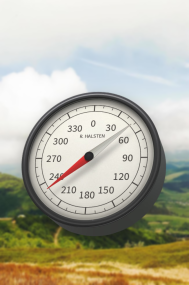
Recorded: 230 °
